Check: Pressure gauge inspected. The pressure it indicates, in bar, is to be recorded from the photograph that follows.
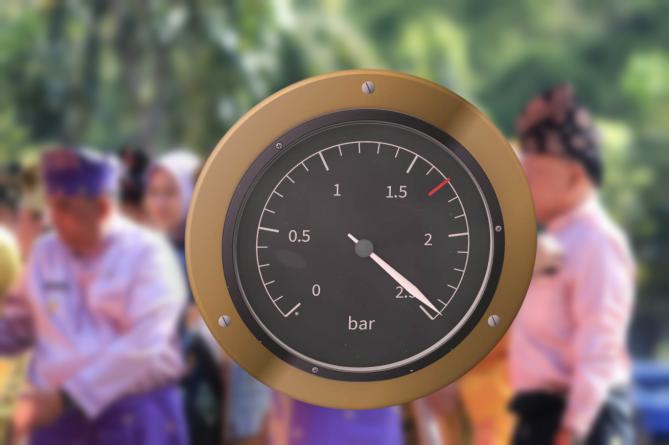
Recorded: 2.45 bar
